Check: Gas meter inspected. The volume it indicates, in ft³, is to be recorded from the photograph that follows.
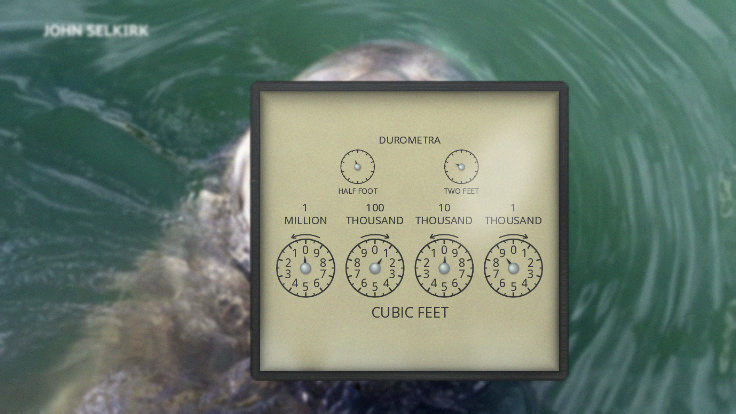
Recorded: 9900 ft³
